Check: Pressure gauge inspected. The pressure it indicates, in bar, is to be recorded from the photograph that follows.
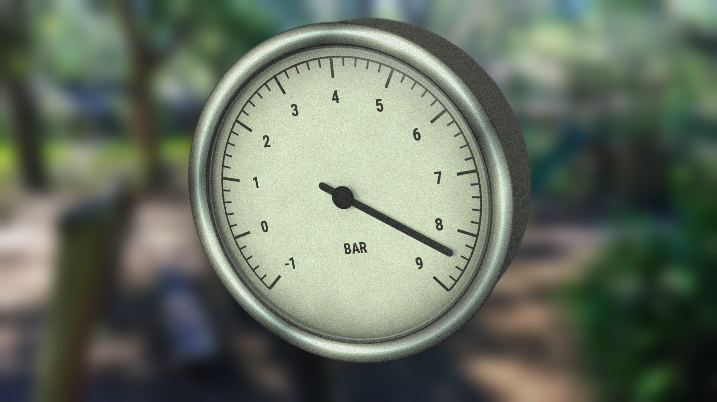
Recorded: 8.4 bar
